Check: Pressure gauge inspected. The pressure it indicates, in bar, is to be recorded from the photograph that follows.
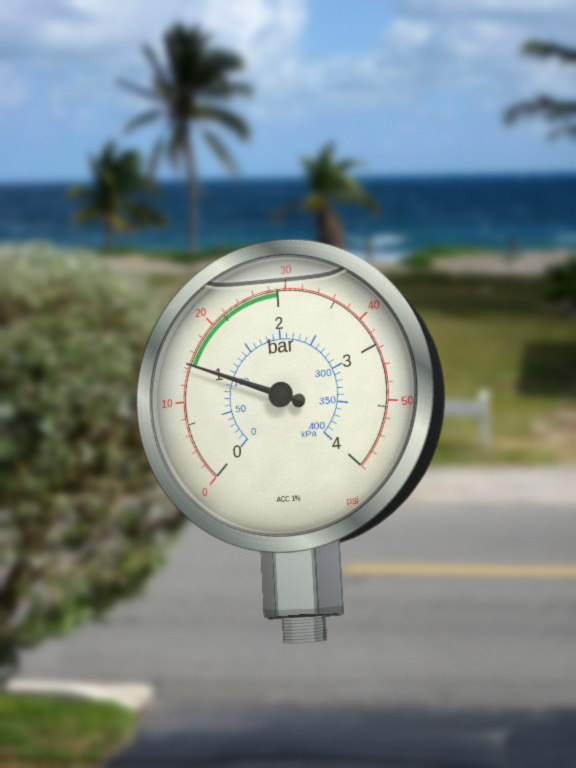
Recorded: 1 bar
